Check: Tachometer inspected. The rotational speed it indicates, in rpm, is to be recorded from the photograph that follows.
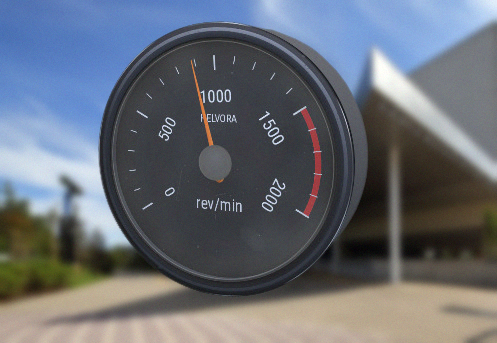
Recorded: 900 rpm
